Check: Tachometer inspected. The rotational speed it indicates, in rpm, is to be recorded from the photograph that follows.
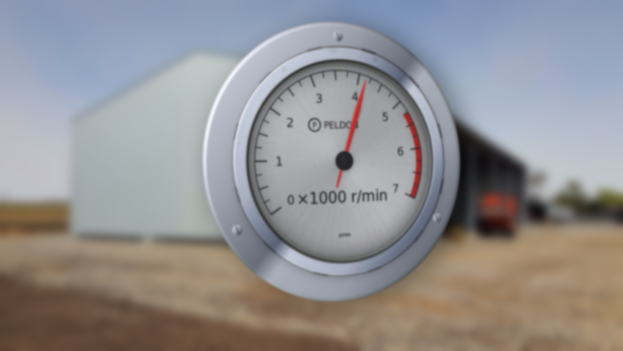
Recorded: 4125 rpm
